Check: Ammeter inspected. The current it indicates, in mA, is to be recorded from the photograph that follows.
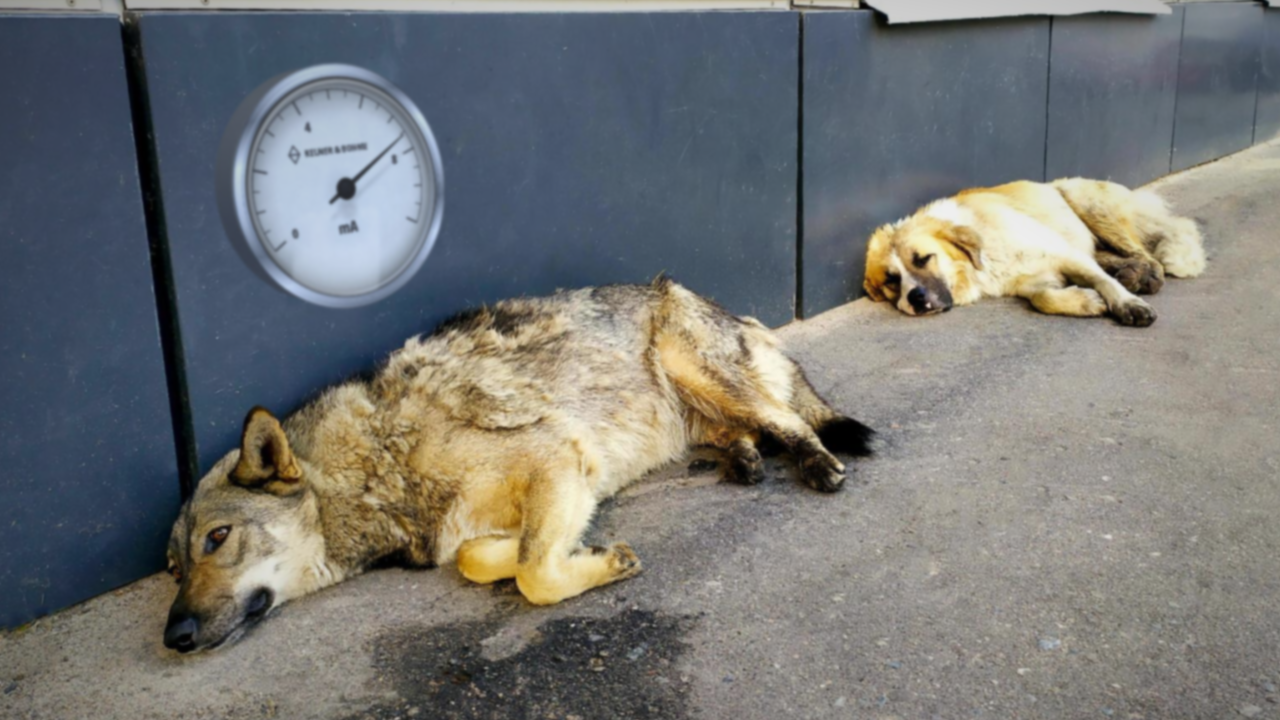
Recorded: 7.5 mA
